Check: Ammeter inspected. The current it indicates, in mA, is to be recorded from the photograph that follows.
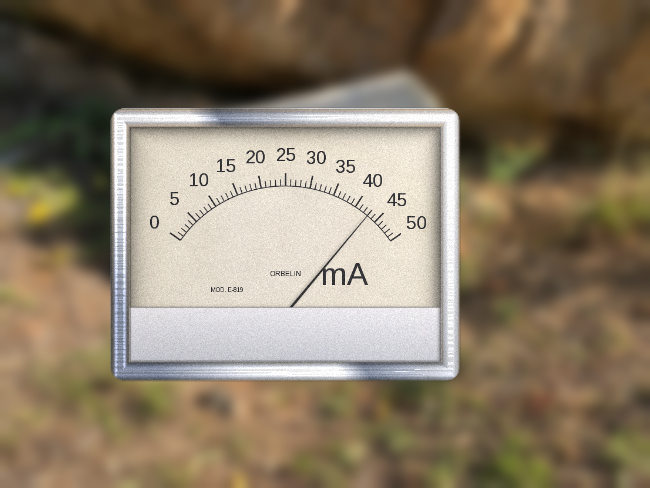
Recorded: 43 mA
